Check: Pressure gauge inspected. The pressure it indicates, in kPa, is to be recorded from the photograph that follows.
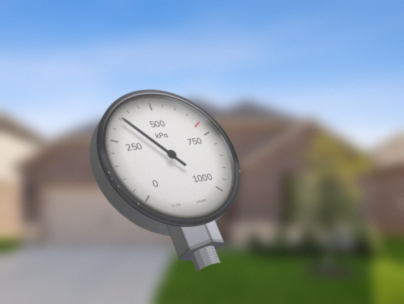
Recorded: 350 kPa
